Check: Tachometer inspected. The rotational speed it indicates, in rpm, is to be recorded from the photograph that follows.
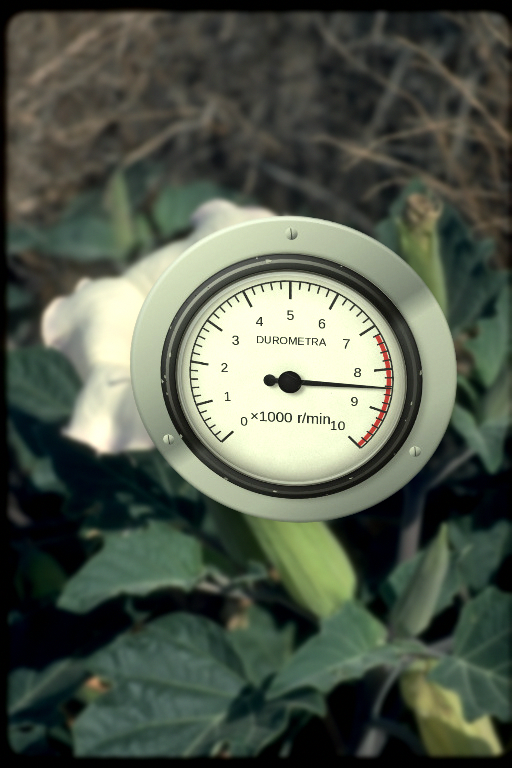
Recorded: 8400 rpm
